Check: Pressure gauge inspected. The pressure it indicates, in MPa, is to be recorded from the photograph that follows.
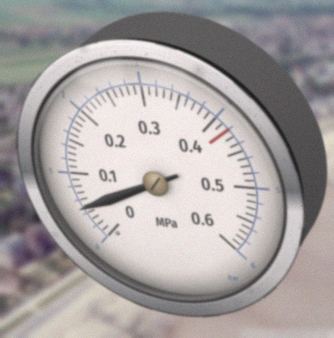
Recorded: 0.05 MPa
